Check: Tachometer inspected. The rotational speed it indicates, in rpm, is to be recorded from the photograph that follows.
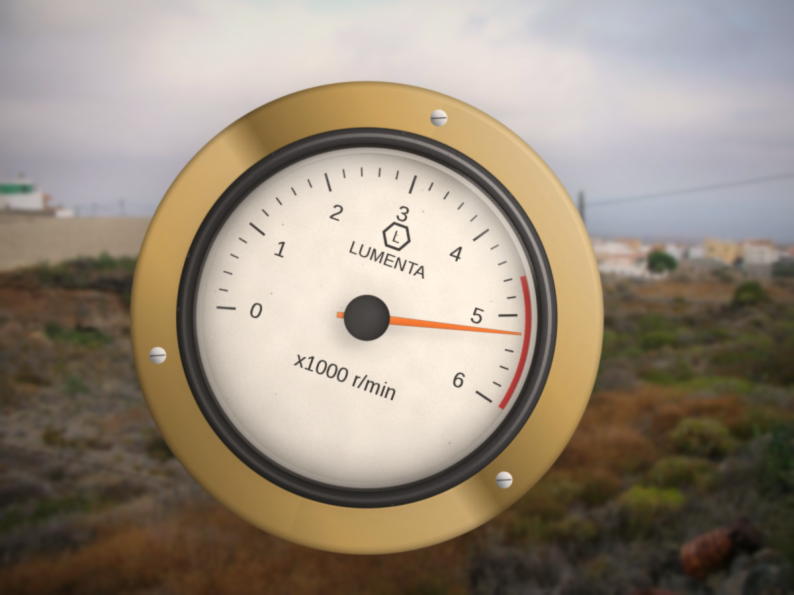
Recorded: 5200 rpm
